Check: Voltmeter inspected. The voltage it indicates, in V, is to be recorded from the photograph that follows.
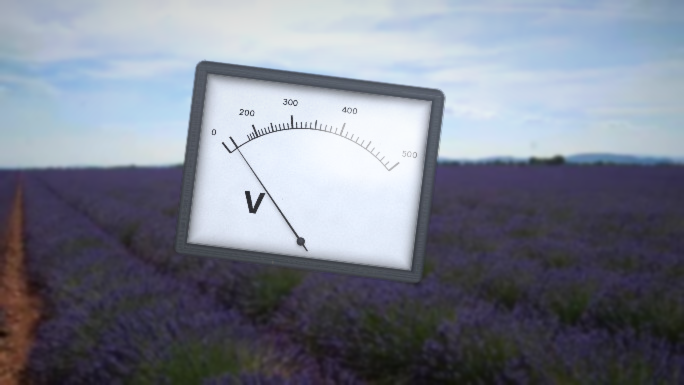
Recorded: 100 V
